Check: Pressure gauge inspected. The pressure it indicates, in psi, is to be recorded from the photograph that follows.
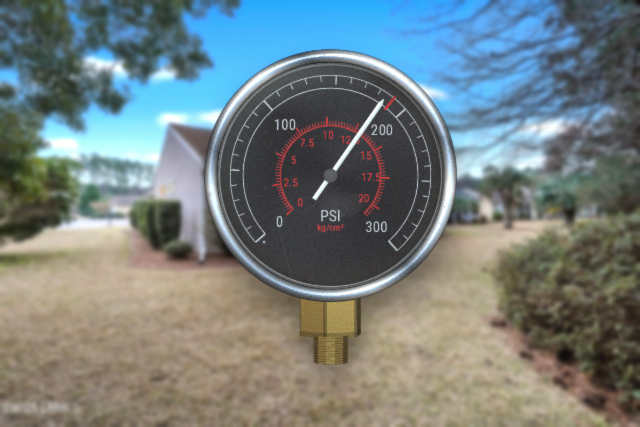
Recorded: 185 psi
